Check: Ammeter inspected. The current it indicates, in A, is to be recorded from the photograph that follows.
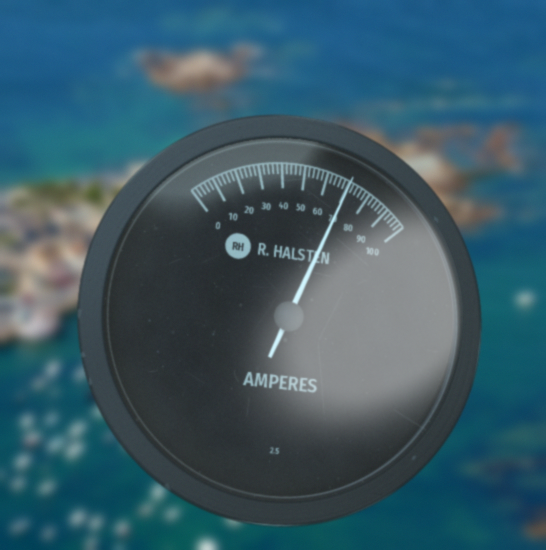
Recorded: 70 A
